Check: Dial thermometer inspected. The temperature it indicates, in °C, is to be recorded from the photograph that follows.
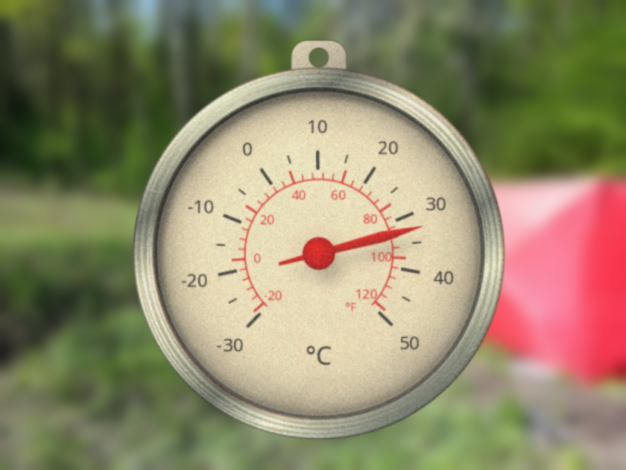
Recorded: 32.5 °C
